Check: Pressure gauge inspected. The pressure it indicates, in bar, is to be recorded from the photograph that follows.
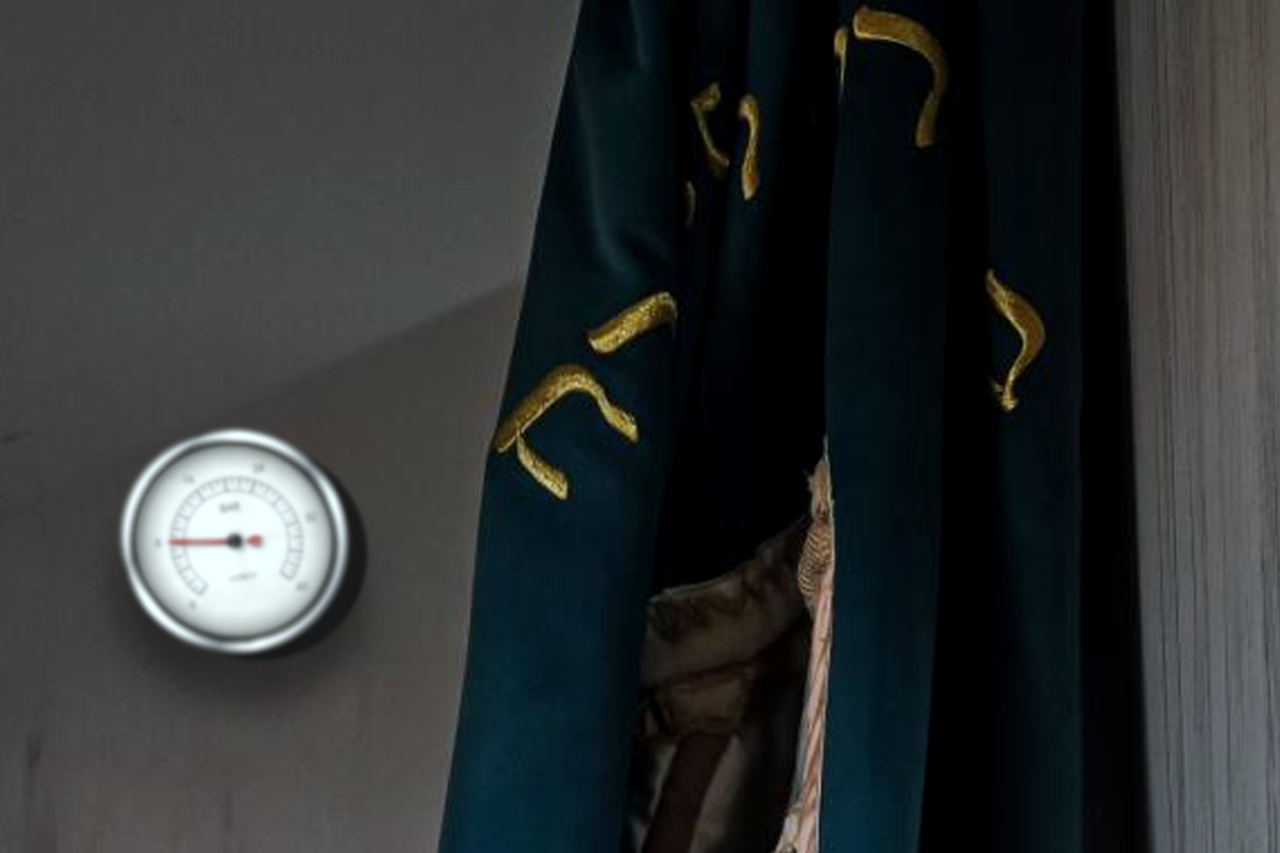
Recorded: 8 bar
